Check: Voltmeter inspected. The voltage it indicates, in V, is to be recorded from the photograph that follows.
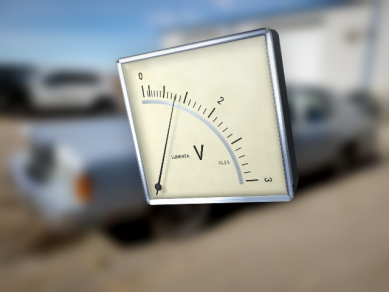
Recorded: 1.3 V
